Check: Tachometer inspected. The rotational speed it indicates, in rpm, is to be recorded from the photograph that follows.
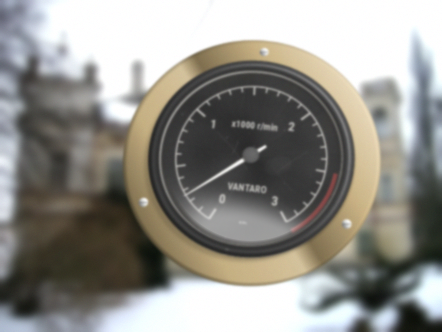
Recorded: 250 rpm
